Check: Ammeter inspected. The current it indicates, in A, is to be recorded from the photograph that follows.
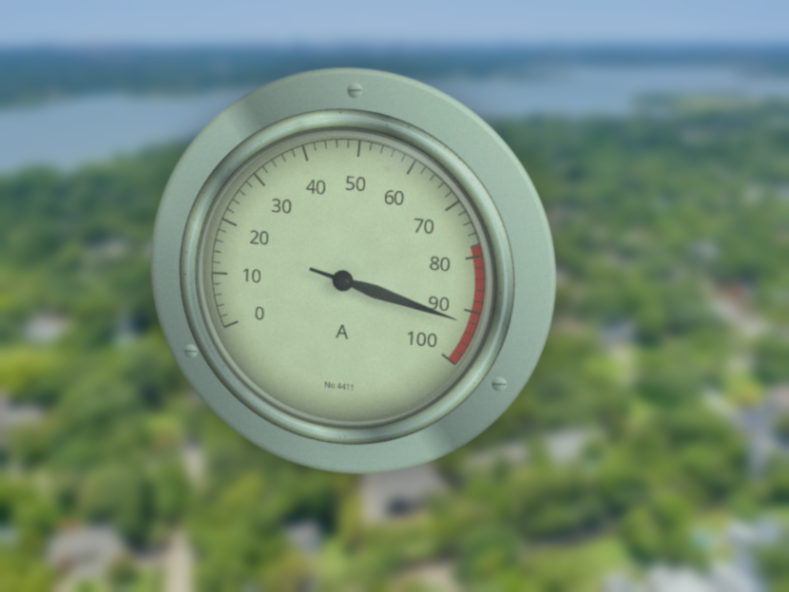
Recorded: 92 A
